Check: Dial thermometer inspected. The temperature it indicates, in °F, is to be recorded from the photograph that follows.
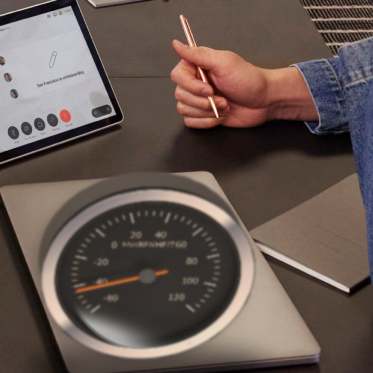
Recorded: -40 °F
